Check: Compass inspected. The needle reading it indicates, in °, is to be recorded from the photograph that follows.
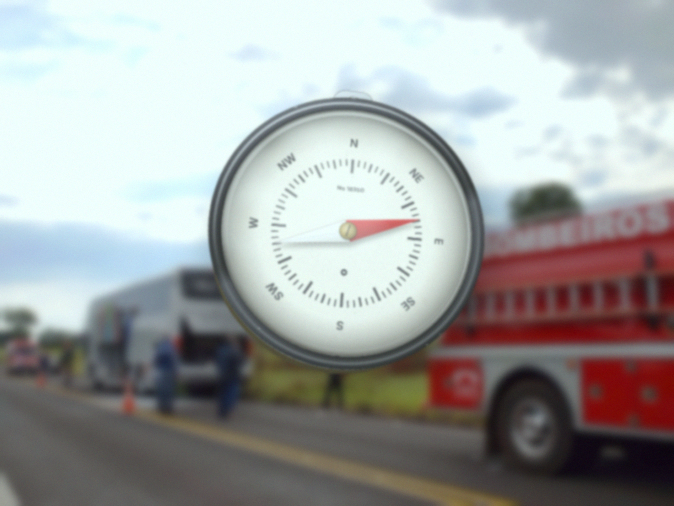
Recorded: 75 °
